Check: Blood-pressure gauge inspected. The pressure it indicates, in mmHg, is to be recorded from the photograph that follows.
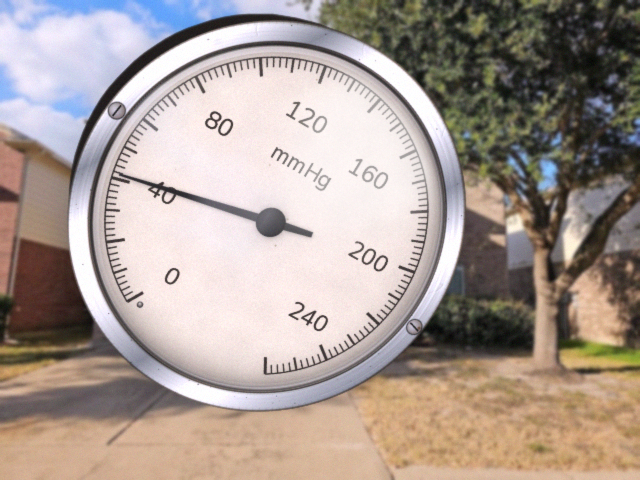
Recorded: 42 mmHg
